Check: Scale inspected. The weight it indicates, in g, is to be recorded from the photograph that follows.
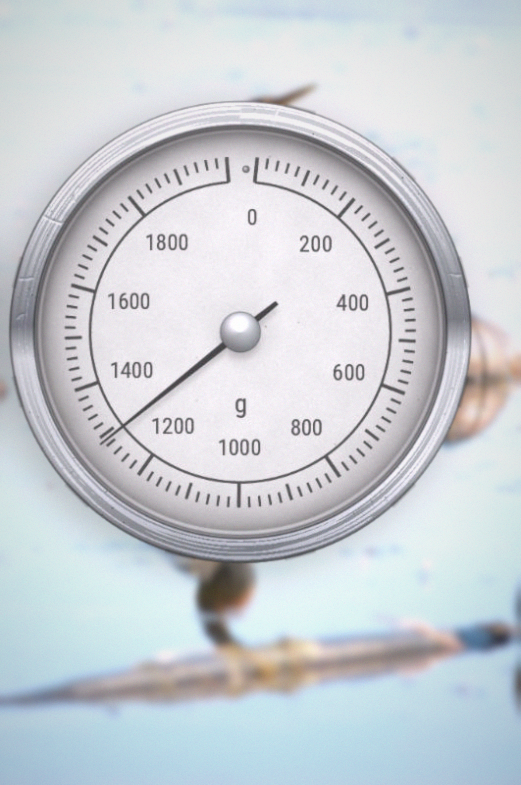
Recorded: 1290 g
